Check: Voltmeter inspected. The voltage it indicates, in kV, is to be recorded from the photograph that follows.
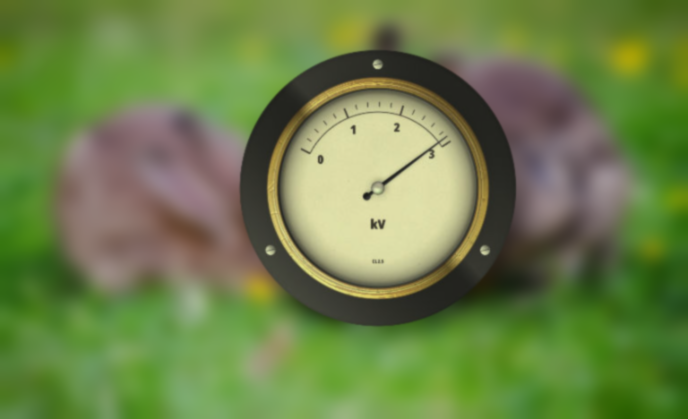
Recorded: 2.9 kV
